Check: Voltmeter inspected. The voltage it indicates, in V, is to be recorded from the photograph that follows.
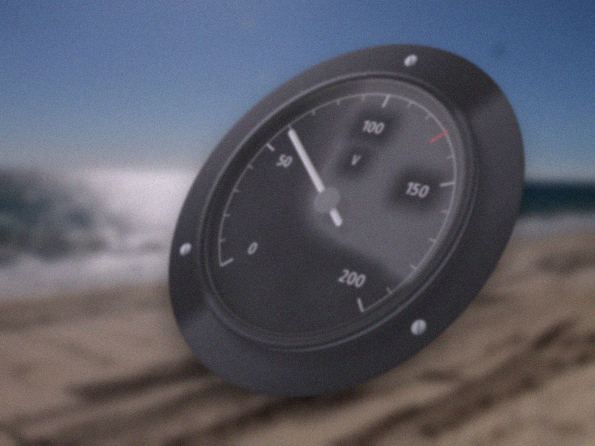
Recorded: 60 V
